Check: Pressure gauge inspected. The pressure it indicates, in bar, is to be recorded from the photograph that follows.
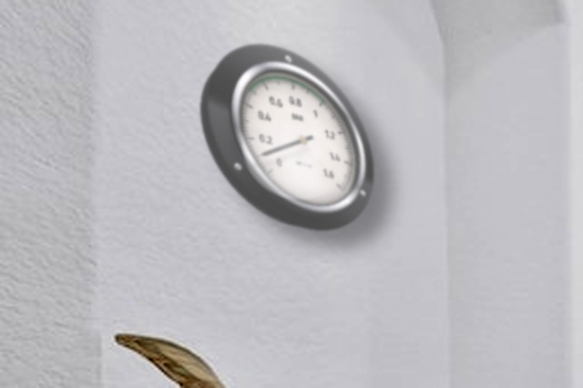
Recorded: 0.1 bar
